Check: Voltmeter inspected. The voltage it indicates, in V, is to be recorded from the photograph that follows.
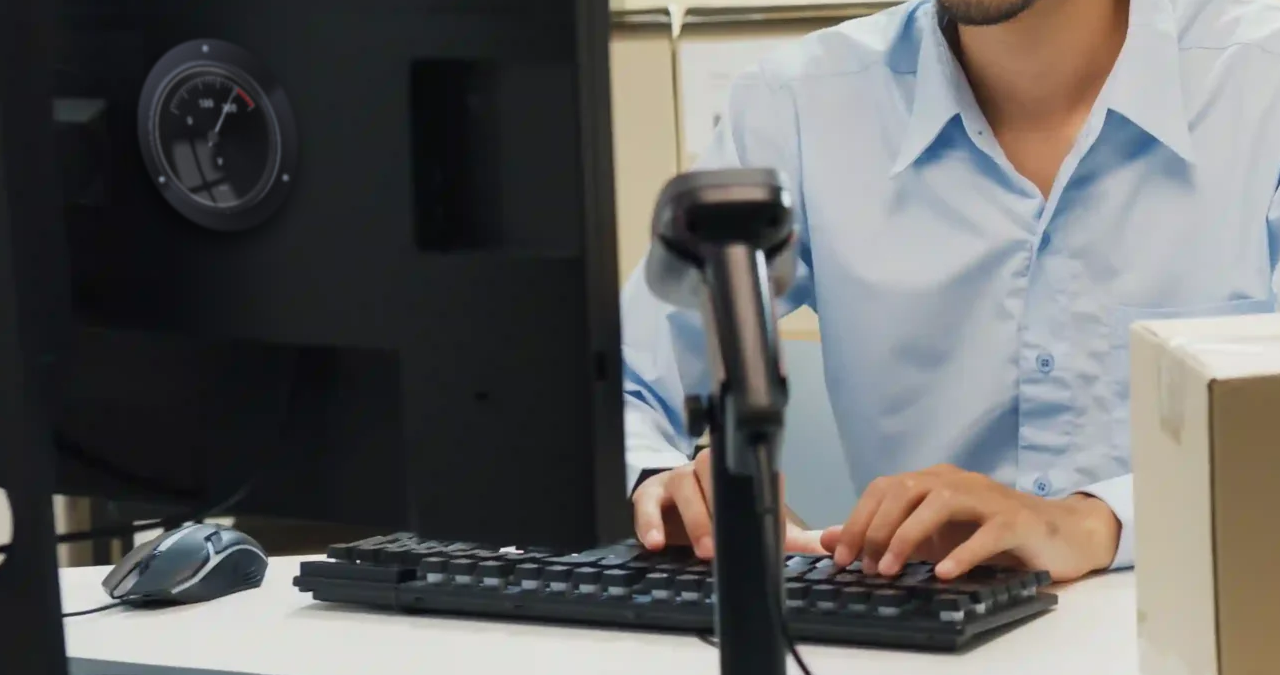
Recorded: 200 V
